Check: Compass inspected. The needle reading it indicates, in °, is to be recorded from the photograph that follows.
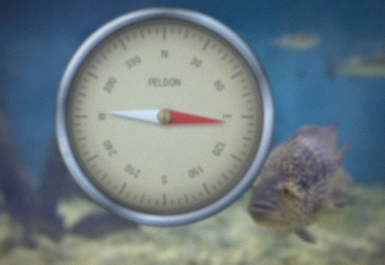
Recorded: 95 °
